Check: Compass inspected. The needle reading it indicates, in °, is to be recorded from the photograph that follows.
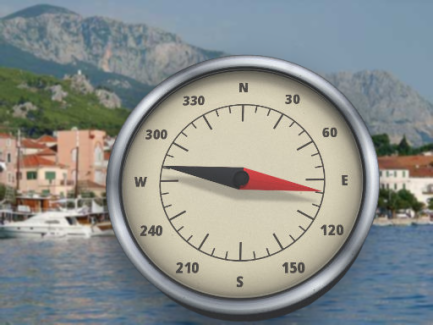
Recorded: 100 °
